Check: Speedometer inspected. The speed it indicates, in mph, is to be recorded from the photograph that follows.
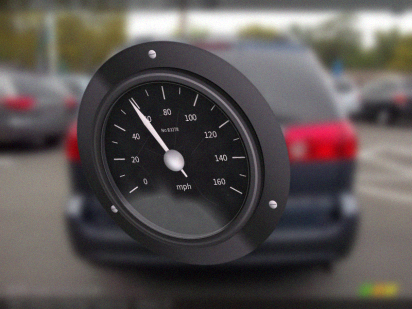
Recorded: 60 mph
